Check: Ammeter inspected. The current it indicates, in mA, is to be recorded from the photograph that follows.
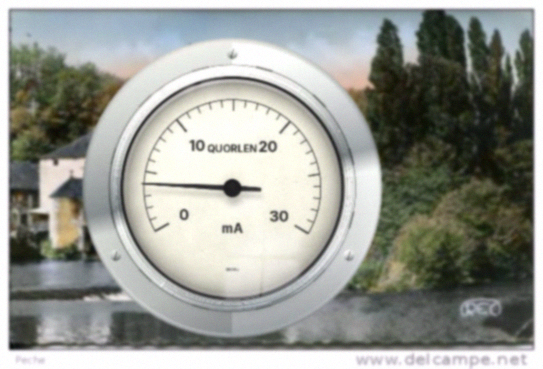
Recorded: 4 mA
